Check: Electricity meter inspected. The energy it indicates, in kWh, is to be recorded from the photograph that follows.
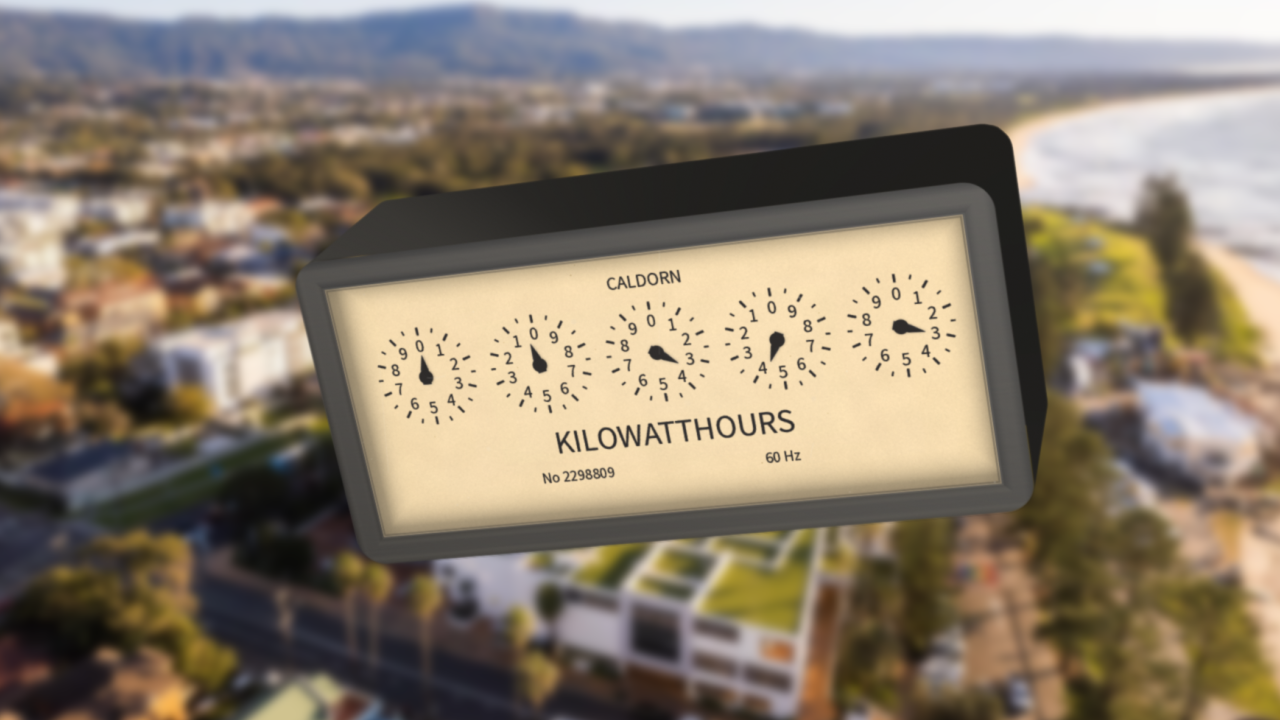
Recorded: 343 kWh
